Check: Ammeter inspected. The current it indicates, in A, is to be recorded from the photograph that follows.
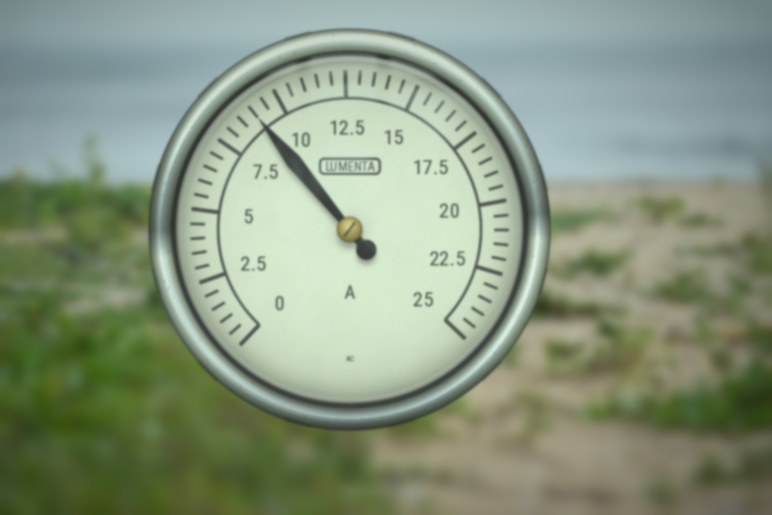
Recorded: 9 A
